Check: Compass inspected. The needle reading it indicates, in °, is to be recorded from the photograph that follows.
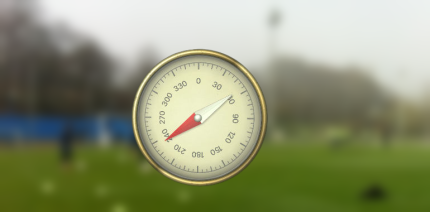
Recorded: 235 °
